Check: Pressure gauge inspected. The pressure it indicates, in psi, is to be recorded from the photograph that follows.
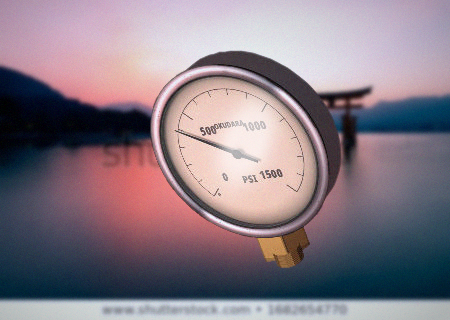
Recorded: 400 psi
